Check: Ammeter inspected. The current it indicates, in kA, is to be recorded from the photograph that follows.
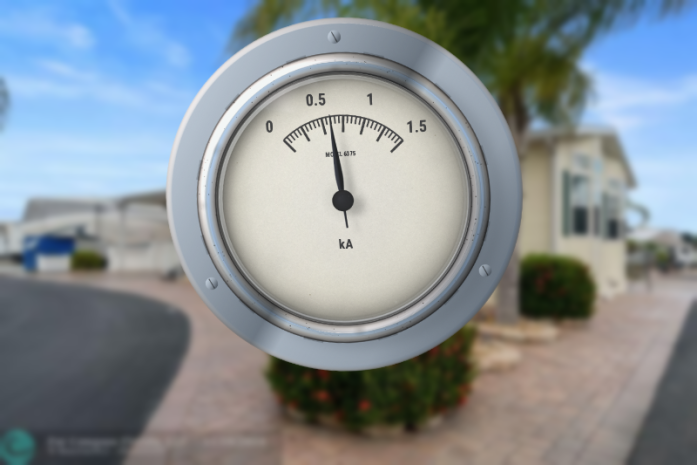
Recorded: 0.6 kA
